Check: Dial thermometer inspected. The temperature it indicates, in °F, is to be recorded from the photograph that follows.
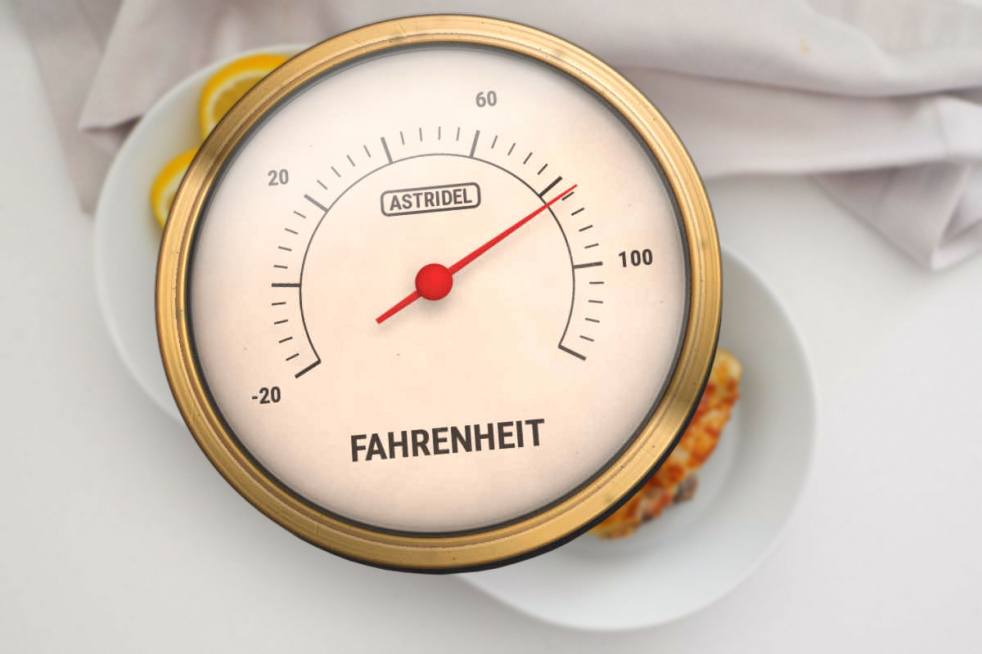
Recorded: 84 °F
